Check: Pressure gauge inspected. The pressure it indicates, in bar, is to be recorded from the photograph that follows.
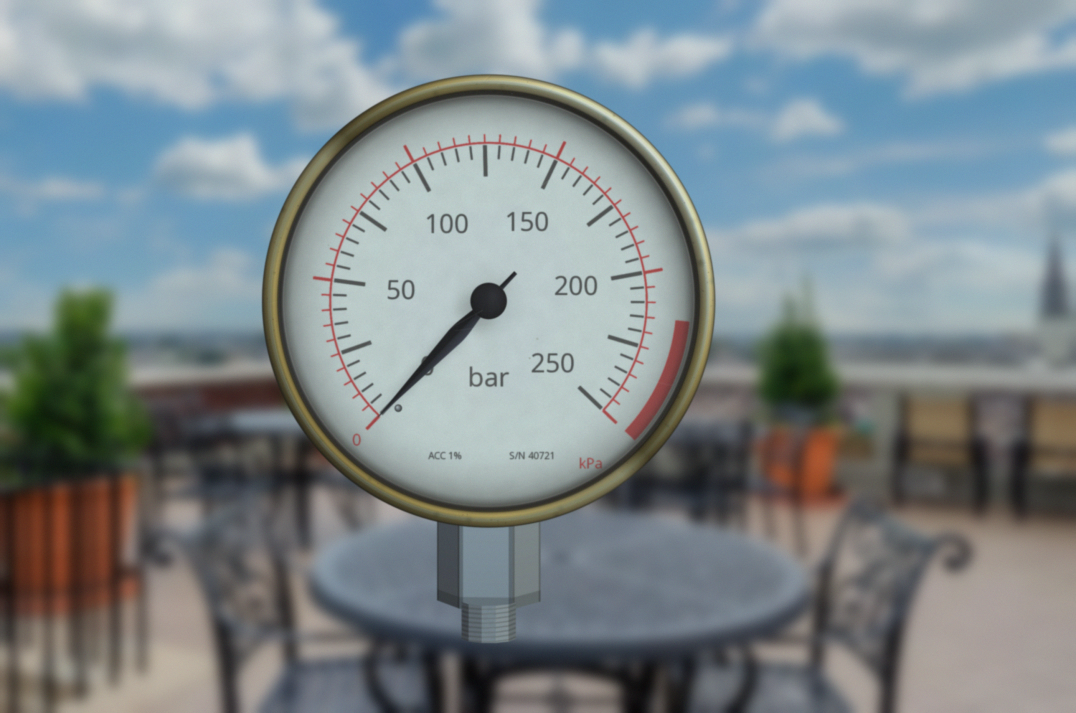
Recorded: 0 bar
